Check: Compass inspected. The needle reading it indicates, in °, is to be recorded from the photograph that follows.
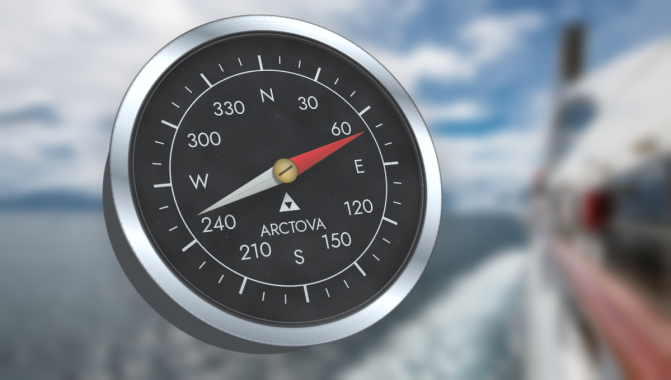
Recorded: 70 °
